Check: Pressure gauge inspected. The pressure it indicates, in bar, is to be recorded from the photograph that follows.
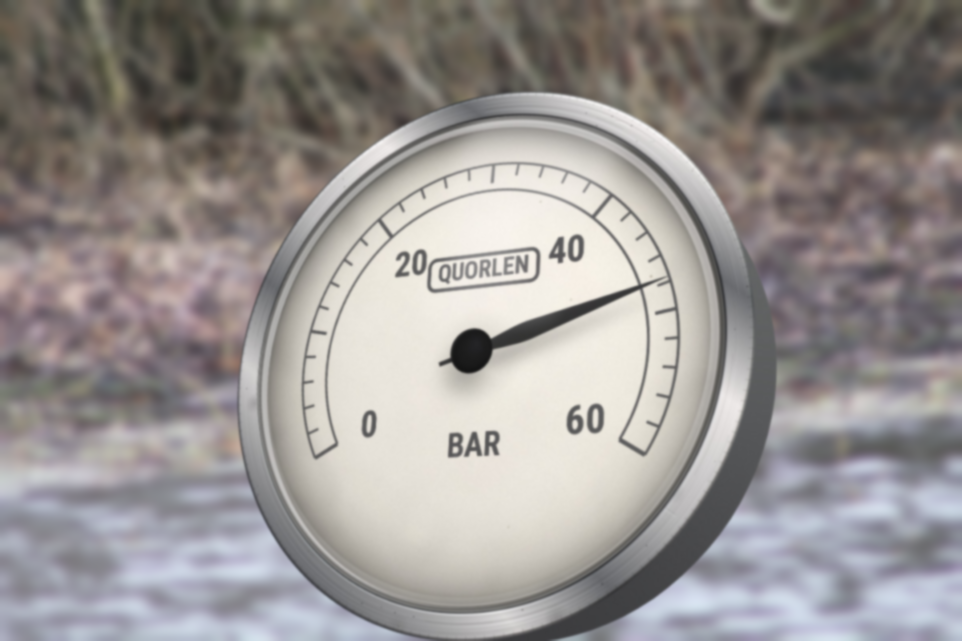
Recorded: 48 bar
